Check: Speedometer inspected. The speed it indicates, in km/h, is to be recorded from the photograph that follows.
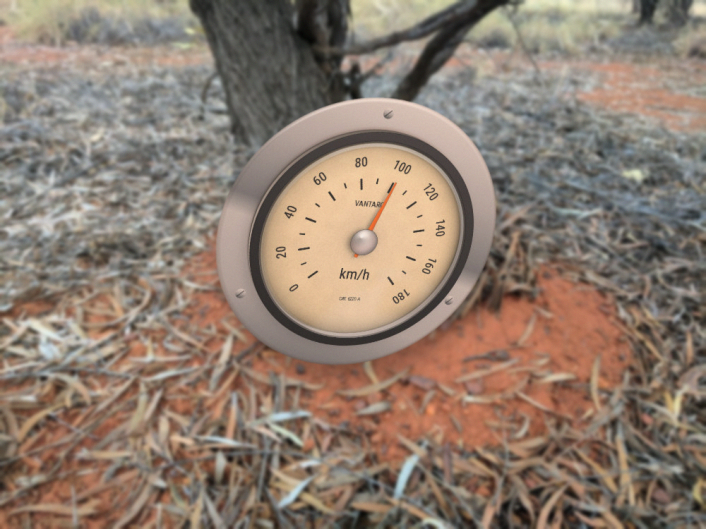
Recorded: 100 km/h
